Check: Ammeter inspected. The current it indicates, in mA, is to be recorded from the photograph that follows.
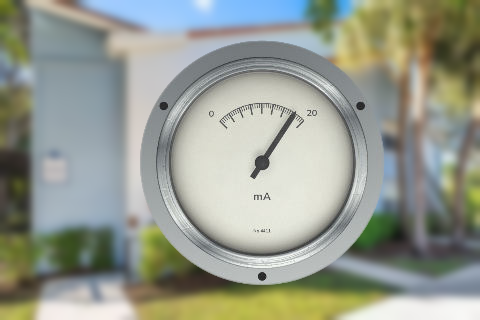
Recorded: 17.5 mA
